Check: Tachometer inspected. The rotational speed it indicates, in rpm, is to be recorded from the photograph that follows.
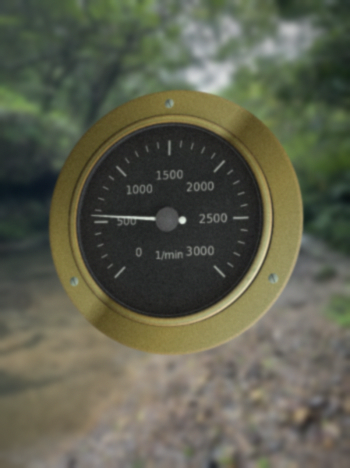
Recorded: 550 rpm
